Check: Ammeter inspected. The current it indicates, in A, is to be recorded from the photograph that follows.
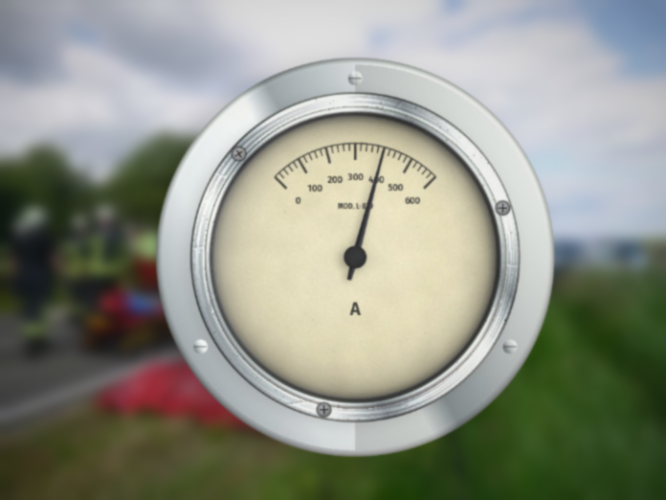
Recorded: 400 A
